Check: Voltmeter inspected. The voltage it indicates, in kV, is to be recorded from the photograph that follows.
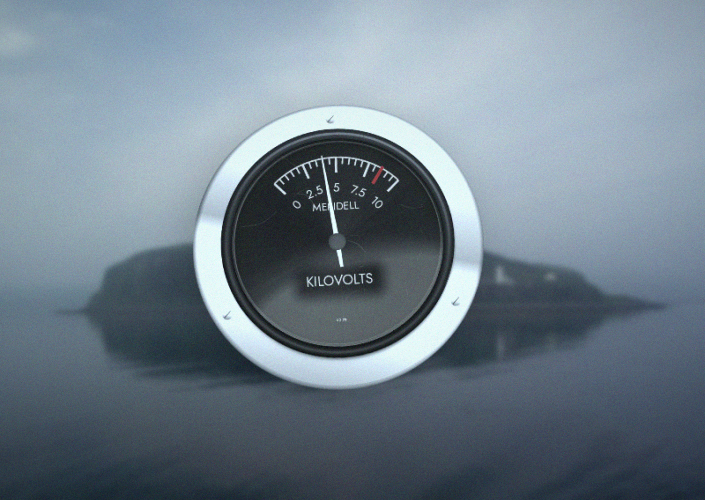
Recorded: 4 kV
